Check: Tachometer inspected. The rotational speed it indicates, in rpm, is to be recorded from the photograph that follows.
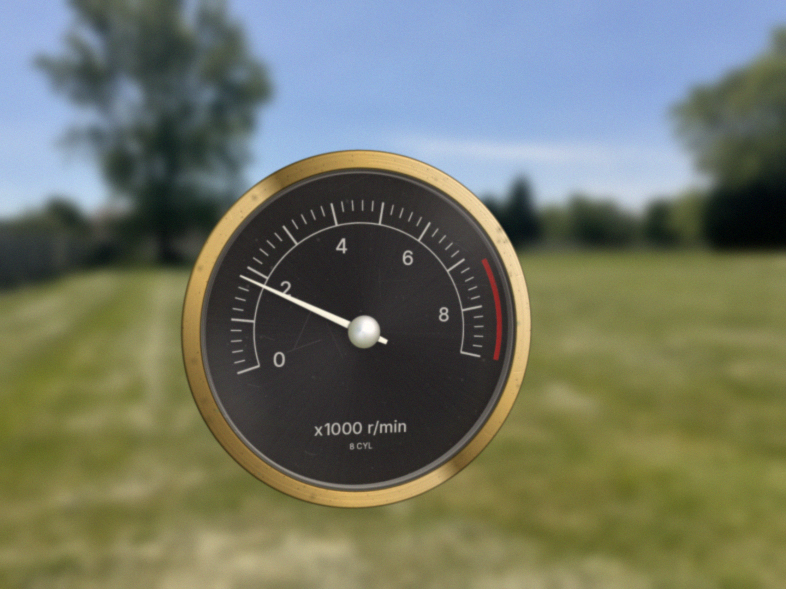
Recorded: 1800 rpm
